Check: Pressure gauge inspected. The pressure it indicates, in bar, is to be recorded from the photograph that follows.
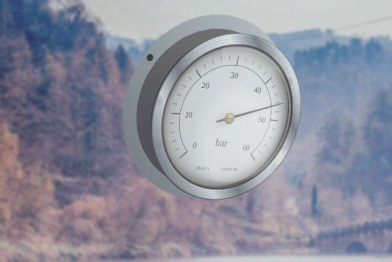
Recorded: 46 bar
